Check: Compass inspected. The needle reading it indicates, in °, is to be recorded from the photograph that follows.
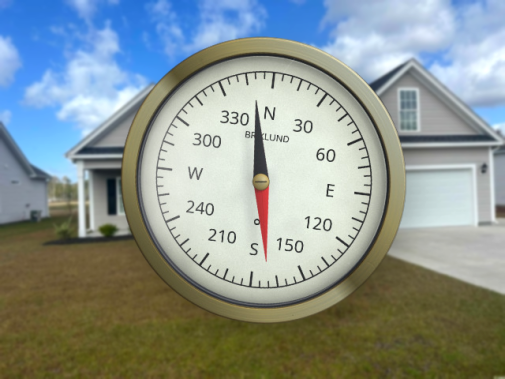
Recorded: 170 °
